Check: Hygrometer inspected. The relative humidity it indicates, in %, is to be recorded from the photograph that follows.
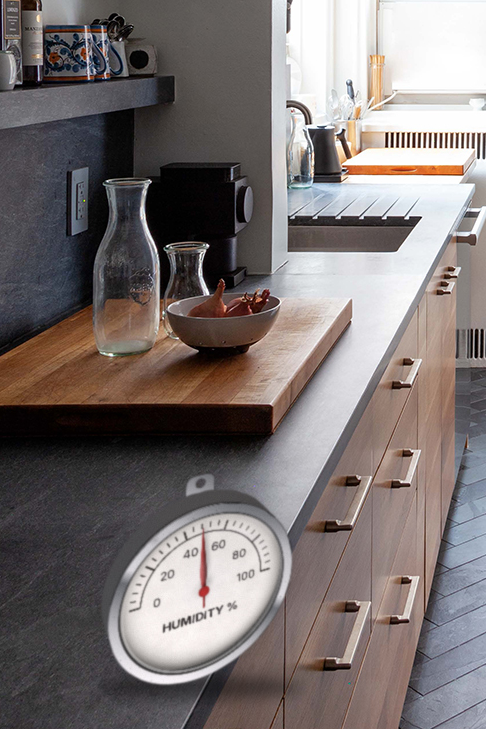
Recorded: 48 %
